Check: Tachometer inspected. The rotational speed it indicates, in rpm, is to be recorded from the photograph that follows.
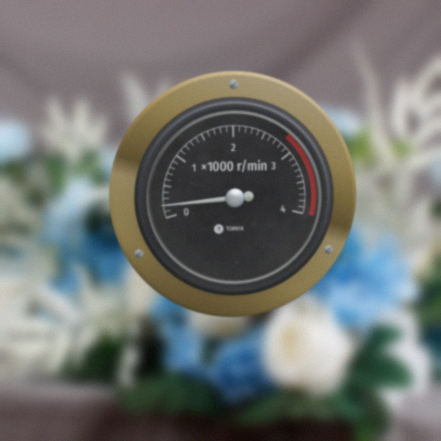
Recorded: 200 rpm
